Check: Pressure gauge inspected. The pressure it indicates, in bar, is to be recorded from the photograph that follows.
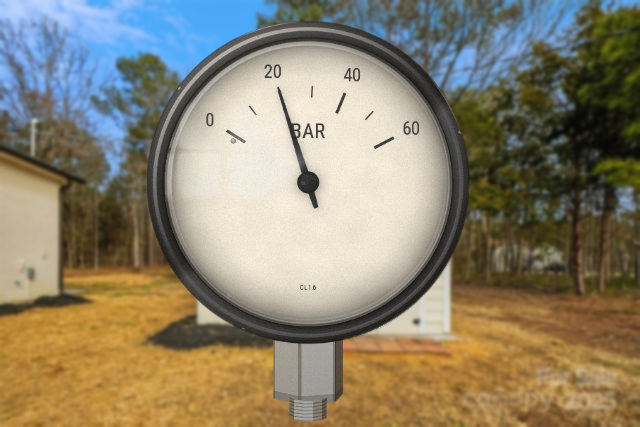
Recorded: 20 bar
